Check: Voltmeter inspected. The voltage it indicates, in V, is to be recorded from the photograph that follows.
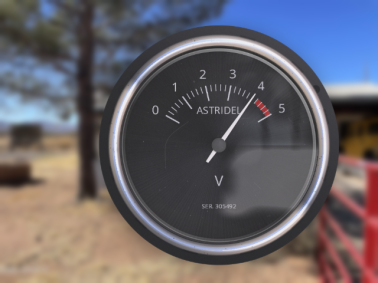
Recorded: 4 V
